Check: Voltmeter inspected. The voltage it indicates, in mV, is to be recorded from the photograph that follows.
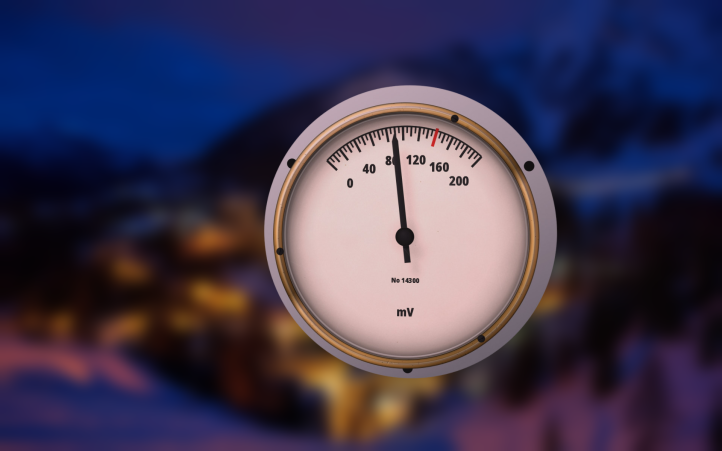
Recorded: 90 mV
